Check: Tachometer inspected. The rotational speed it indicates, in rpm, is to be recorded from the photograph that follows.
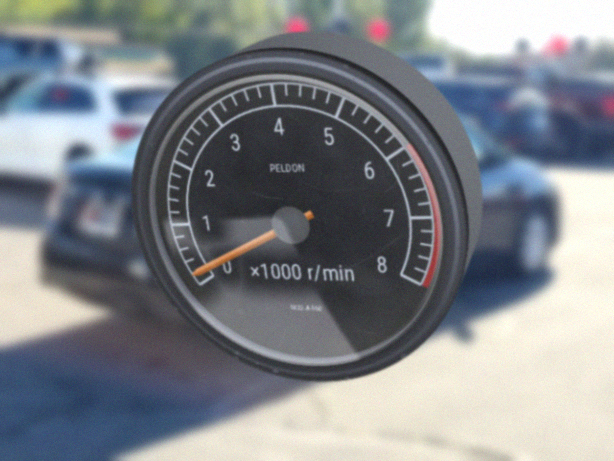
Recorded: 200 rpm
